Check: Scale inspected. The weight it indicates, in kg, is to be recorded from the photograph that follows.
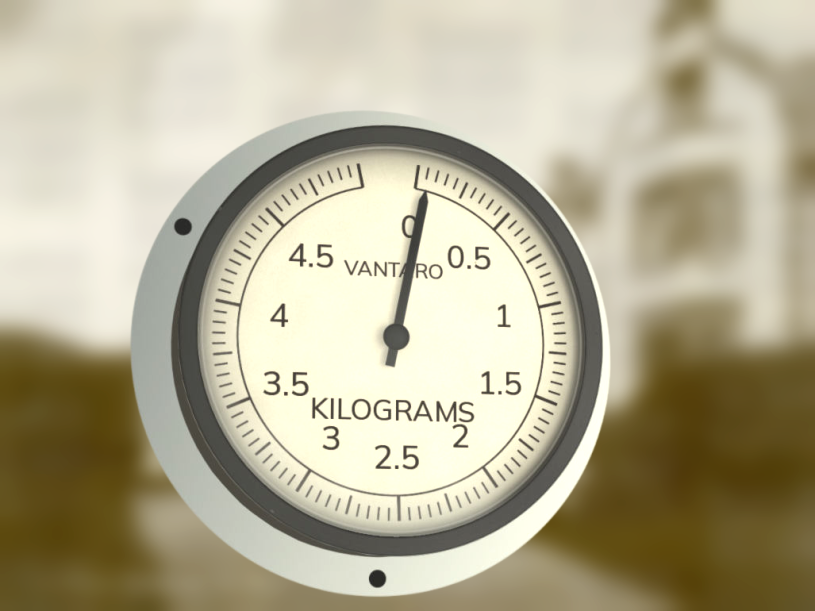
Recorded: 0.05 kg
